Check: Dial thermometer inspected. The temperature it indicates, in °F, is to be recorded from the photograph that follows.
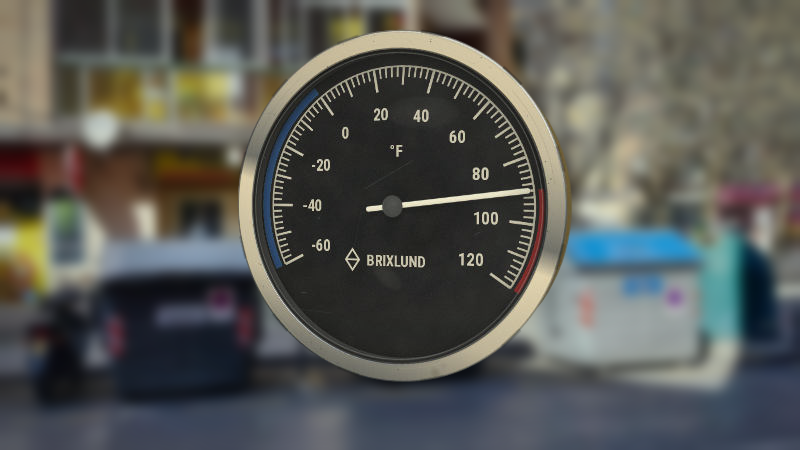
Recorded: 90 °F
